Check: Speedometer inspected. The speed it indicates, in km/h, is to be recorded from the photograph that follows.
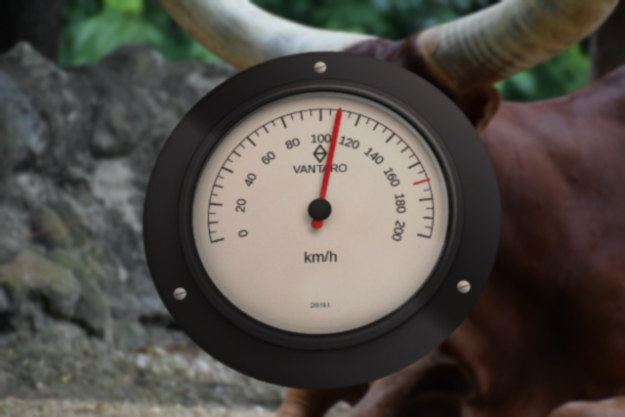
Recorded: 110 km/h
